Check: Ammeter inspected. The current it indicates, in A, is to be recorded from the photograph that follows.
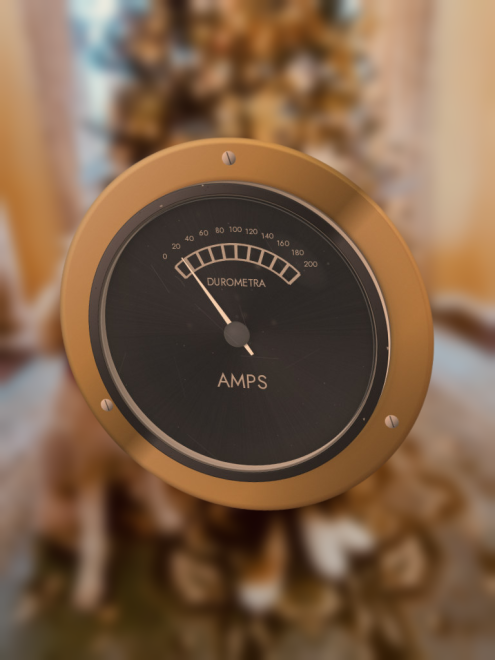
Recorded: 20 A
